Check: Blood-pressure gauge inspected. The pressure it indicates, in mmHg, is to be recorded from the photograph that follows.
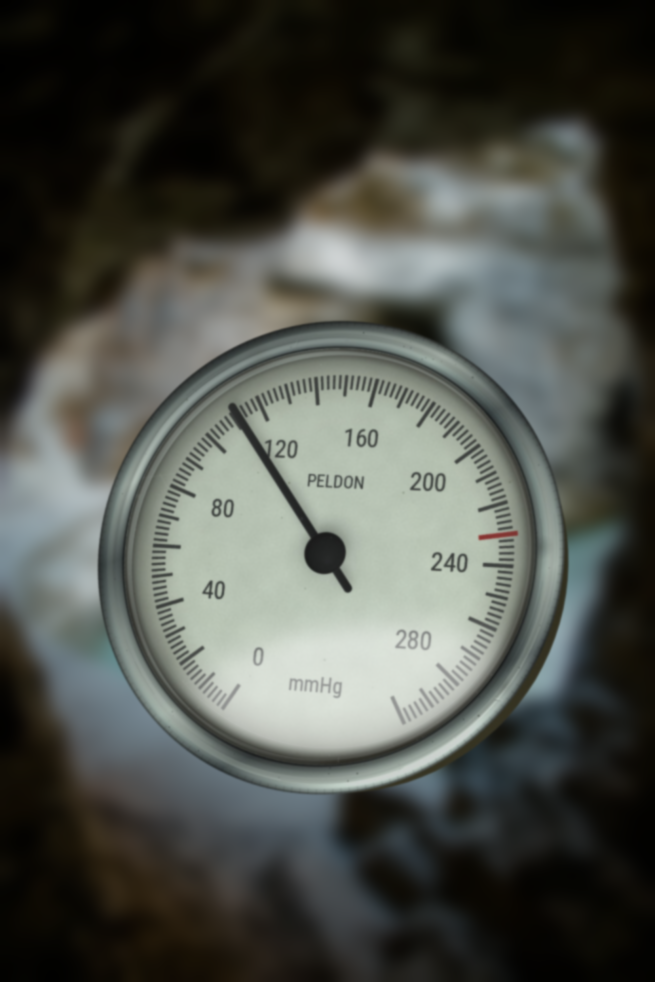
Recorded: 112 mmHg
